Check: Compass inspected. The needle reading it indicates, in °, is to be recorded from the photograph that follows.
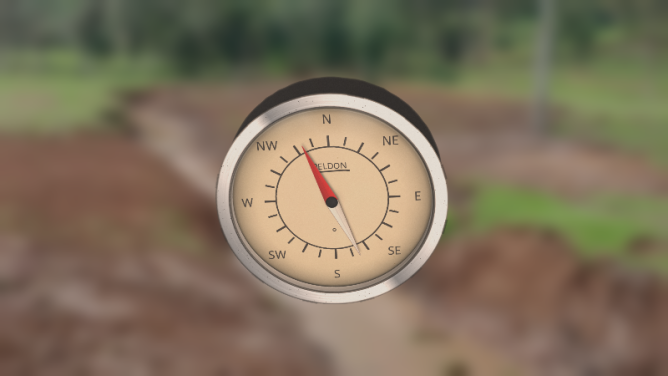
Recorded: 337.5 °
